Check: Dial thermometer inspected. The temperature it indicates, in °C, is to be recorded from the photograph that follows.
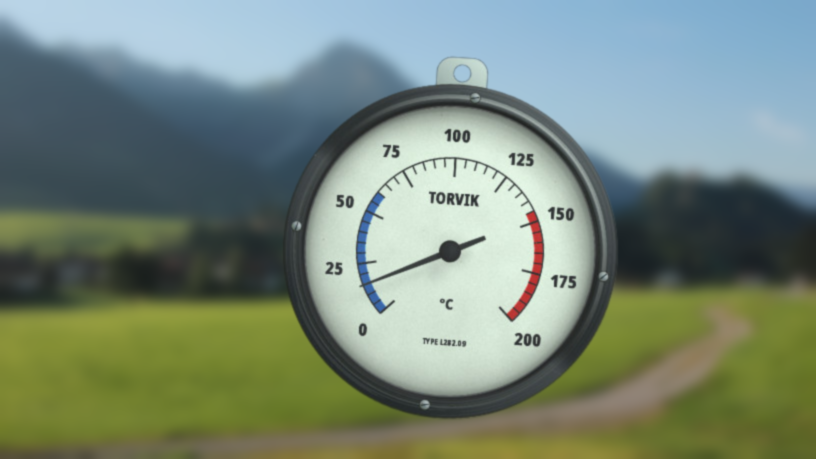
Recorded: 15 °C
